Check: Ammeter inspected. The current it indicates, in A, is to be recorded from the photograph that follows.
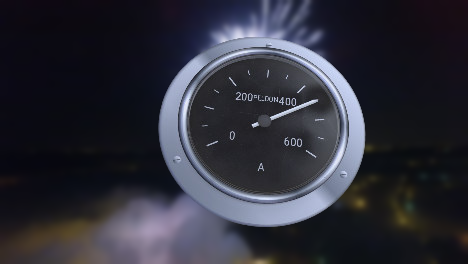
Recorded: 450 A
